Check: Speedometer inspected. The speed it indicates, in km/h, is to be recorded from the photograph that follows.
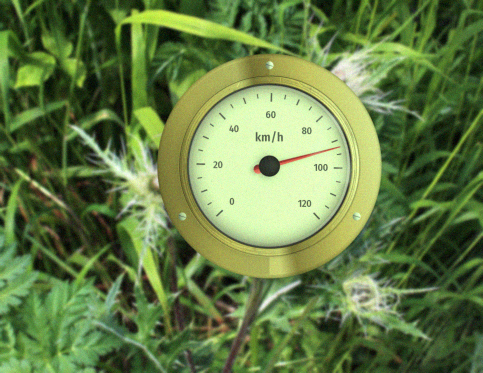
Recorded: 92.5 km/h
